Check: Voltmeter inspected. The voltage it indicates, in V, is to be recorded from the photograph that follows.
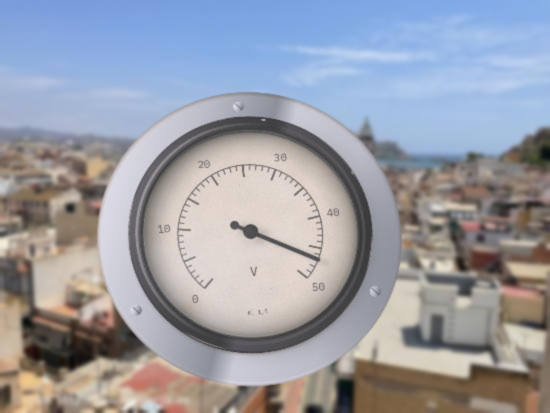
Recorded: 47 V
